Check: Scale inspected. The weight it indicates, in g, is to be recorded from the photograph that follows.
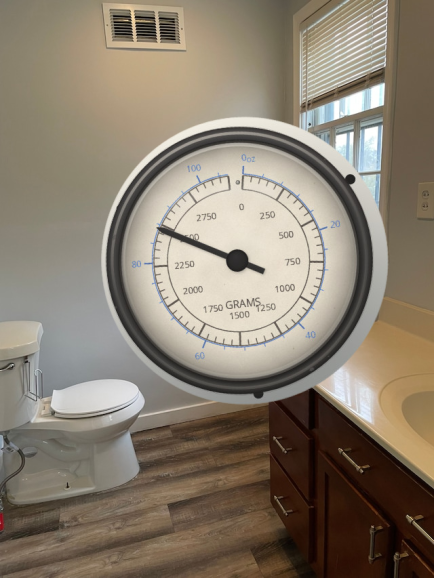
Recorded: 2475 g
